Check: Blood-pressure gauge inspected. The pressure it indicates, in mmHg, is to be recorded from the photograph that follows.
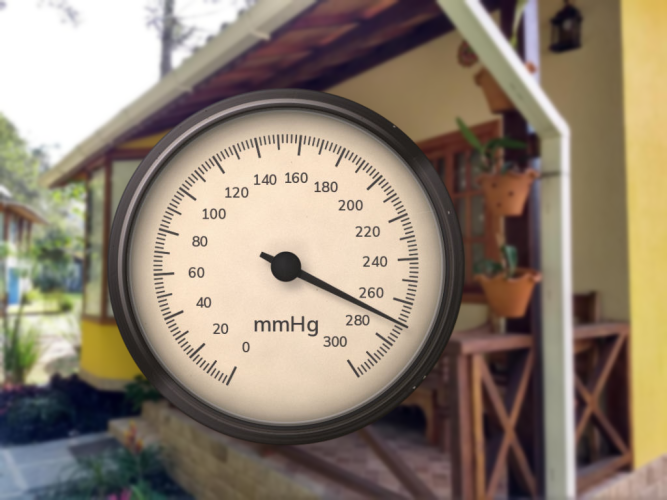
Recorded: 270 mmHg
